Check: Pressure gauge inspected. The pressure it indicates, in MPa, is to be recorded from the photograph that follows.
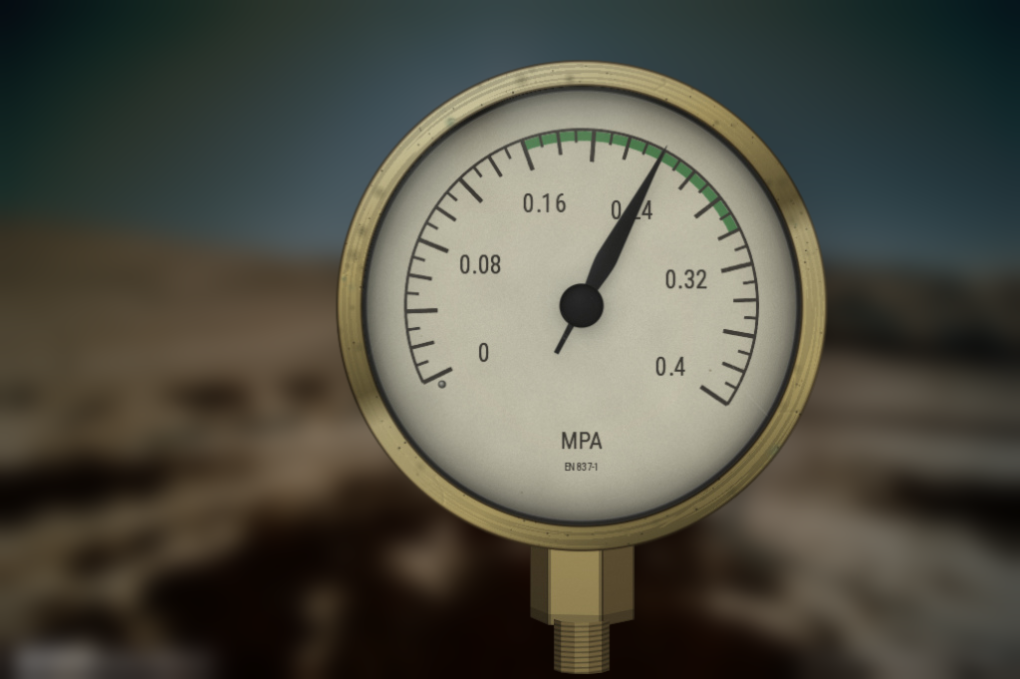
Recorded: 0.24 MPa
